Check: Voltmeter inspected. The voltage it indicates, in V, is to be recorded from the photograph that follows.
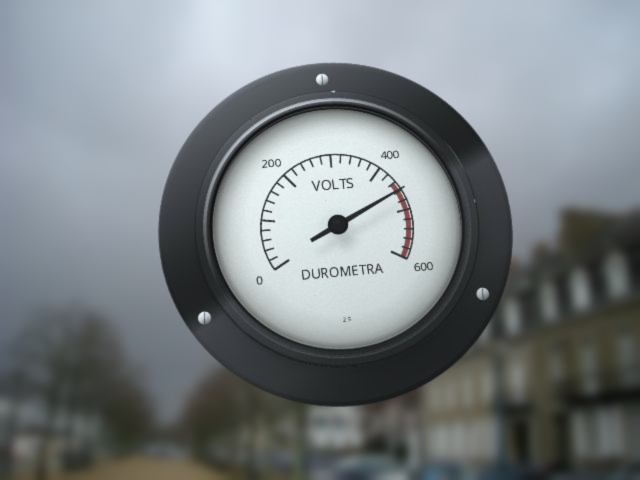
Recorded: 460 V
